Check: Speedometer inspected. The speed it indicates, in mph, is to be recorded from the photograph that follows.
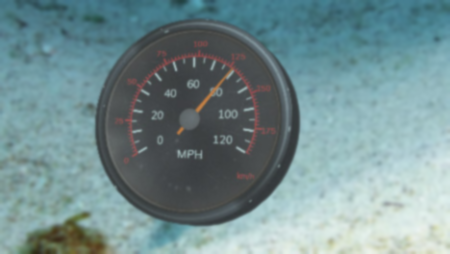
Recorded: 80 mph
